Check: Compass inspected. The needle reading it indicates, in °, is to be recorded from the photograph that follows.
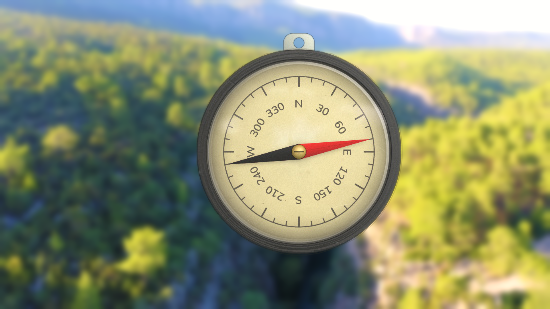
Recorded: 80 °
